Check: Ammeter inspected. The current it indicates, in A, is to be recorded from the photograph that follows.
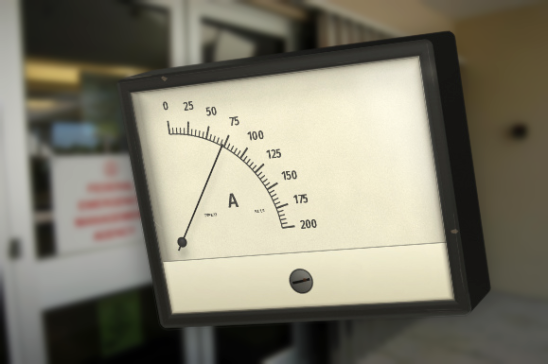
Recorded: 75 A
